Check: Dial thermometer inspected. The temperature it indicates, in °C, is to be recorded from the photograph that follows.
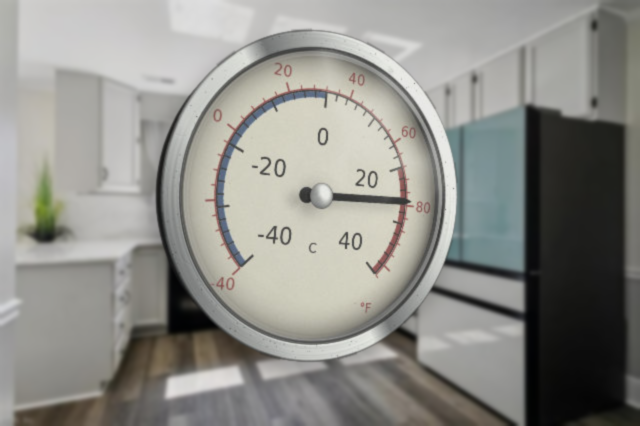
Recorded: 26 °C
